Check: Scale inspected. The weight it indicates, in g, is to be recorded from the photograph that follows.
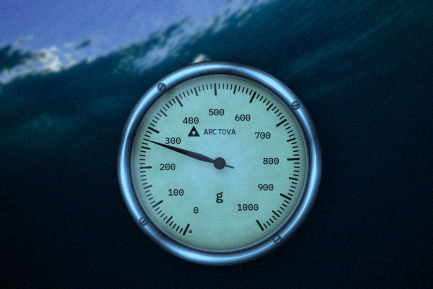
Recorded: 270 g
